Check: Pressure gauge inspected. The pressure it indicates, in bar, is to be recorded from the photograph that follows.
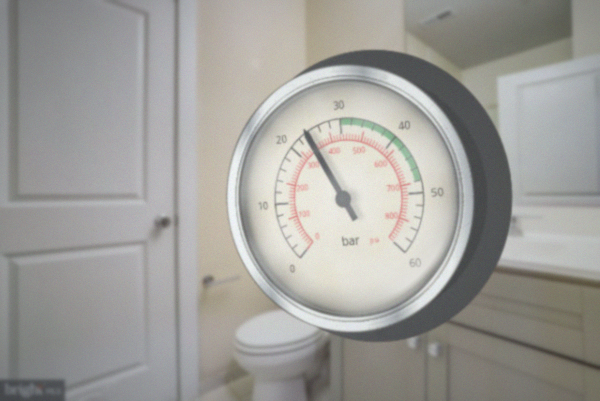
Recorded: 24 bar
